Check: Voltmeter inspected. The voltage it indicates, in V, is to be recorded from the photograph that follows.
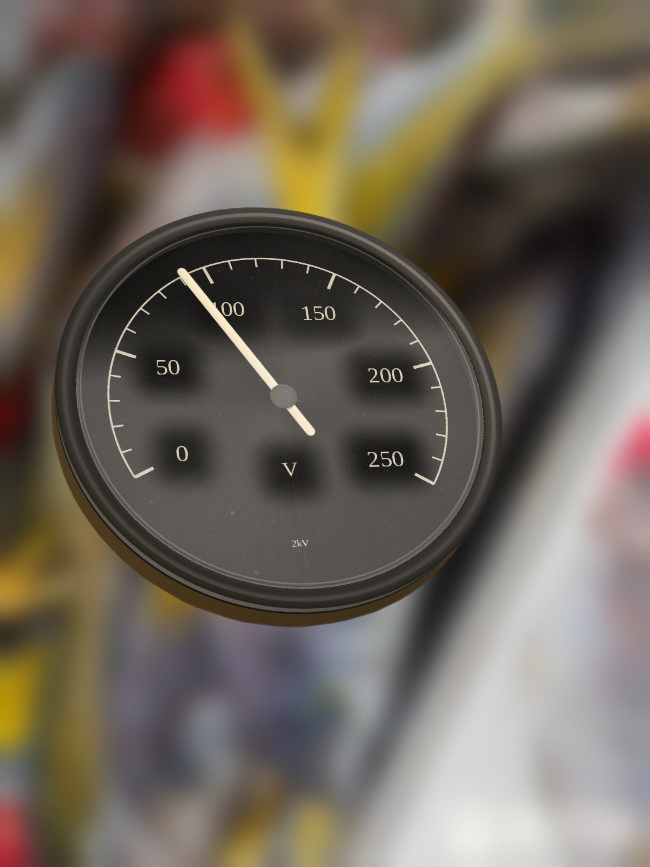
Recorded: 90 V
